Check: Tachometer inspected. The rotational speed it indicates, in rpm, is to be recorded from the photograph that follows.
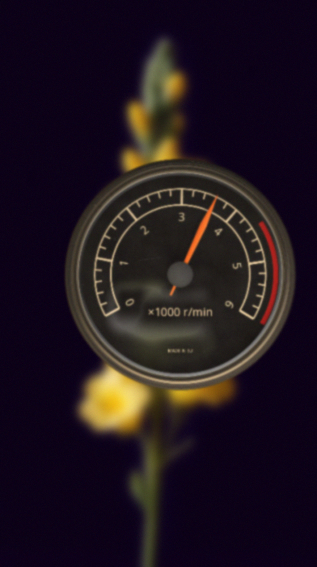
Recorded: 3600 rpm
